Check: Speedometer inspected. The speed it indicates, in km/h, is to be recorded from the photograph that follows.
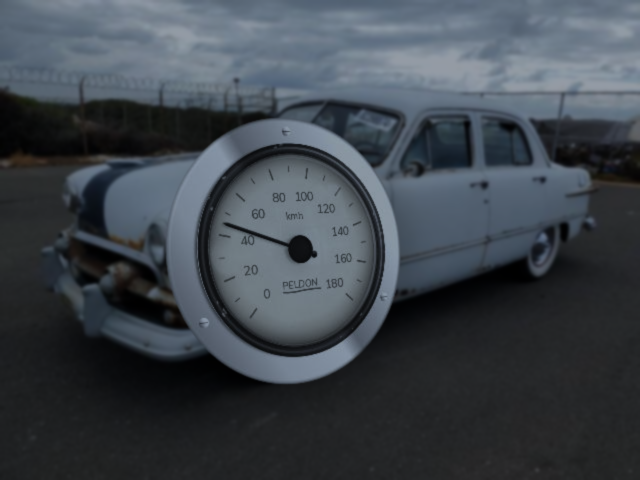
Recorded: 45 km/h
